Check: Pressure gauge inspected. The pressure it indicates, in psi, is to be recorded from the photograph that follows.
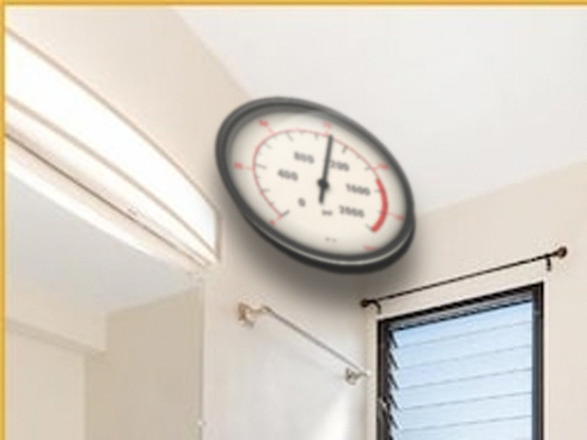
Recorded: 1100 psi
